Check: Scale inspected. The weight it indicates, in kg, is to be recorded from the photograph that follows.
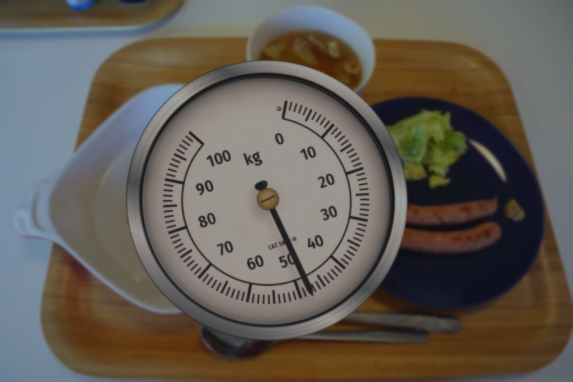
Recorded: 48 kg
